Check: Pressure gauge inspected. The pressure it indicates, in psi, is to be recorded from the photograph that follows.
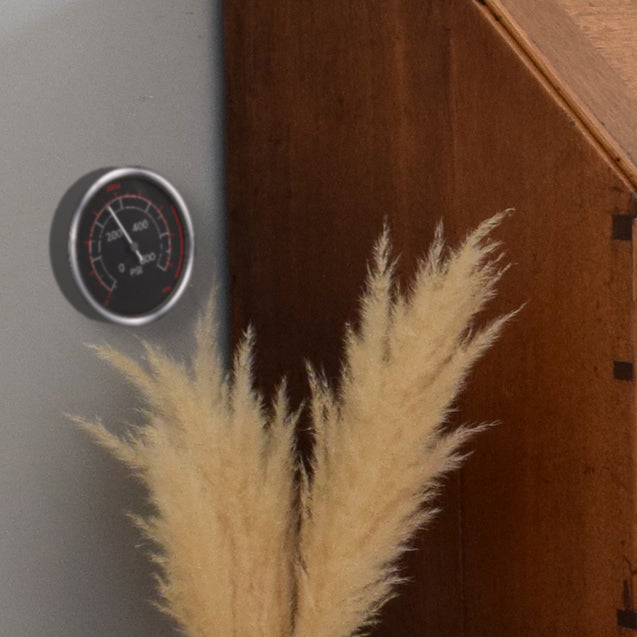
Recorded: 250 psi
